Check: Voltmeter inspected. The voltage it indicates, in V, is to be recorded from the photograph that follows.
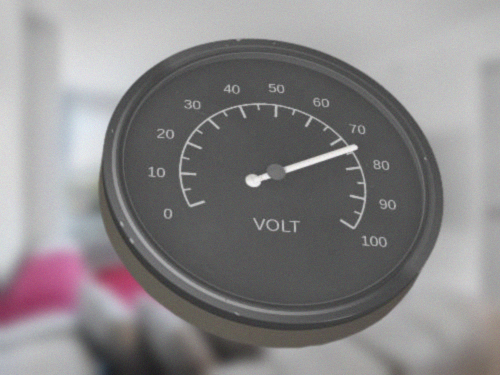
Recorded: 75 V
